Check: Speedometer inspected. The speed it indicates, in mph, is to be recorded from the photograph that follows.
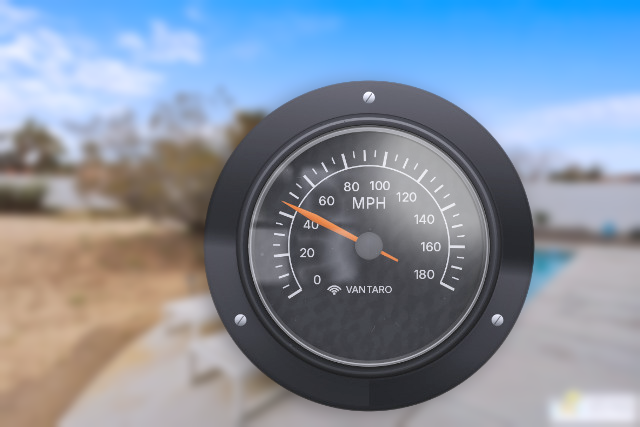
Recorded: 45 mph
